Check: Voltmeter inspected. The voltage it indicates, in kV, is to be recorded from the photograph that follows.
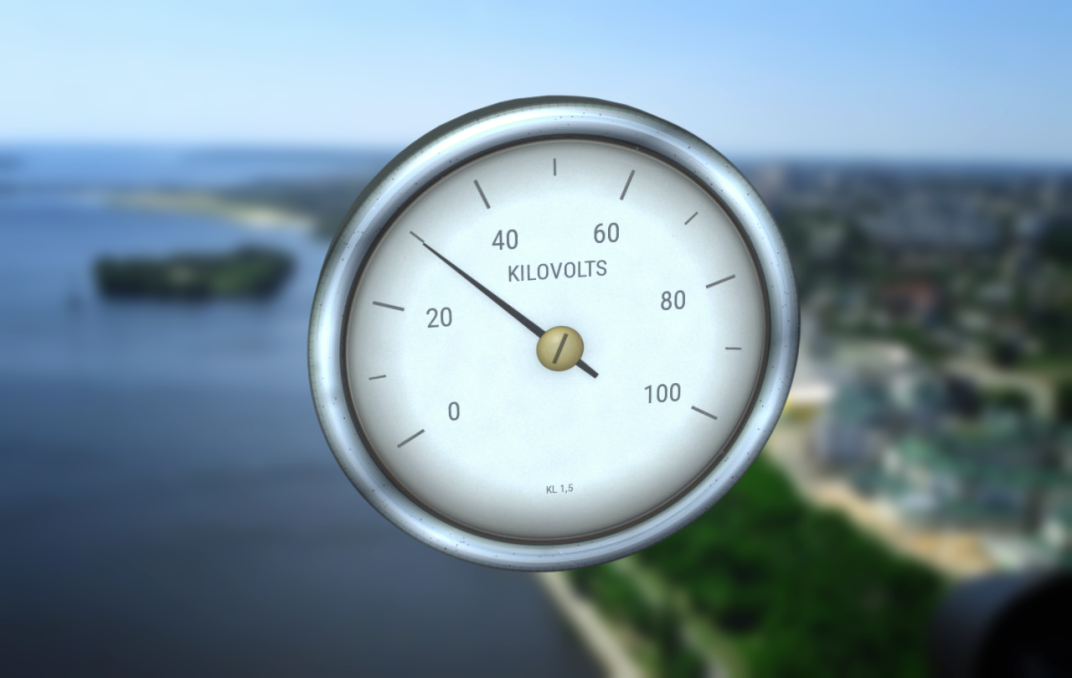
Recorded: 30 kV
